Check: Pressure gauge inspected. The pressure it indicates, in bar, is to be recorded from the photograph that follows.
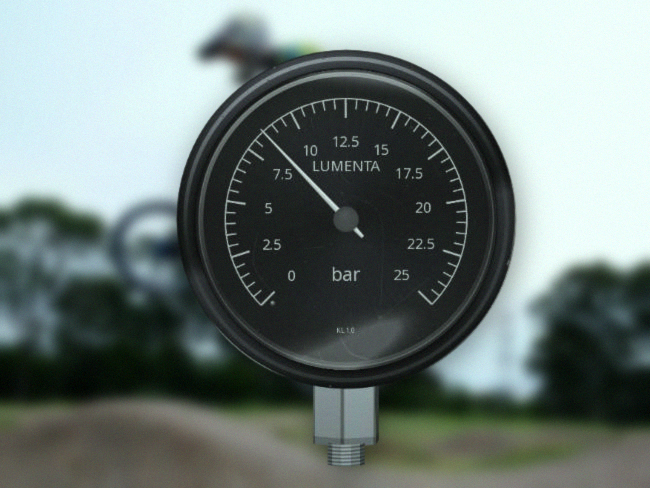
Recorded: 8.5 bar
